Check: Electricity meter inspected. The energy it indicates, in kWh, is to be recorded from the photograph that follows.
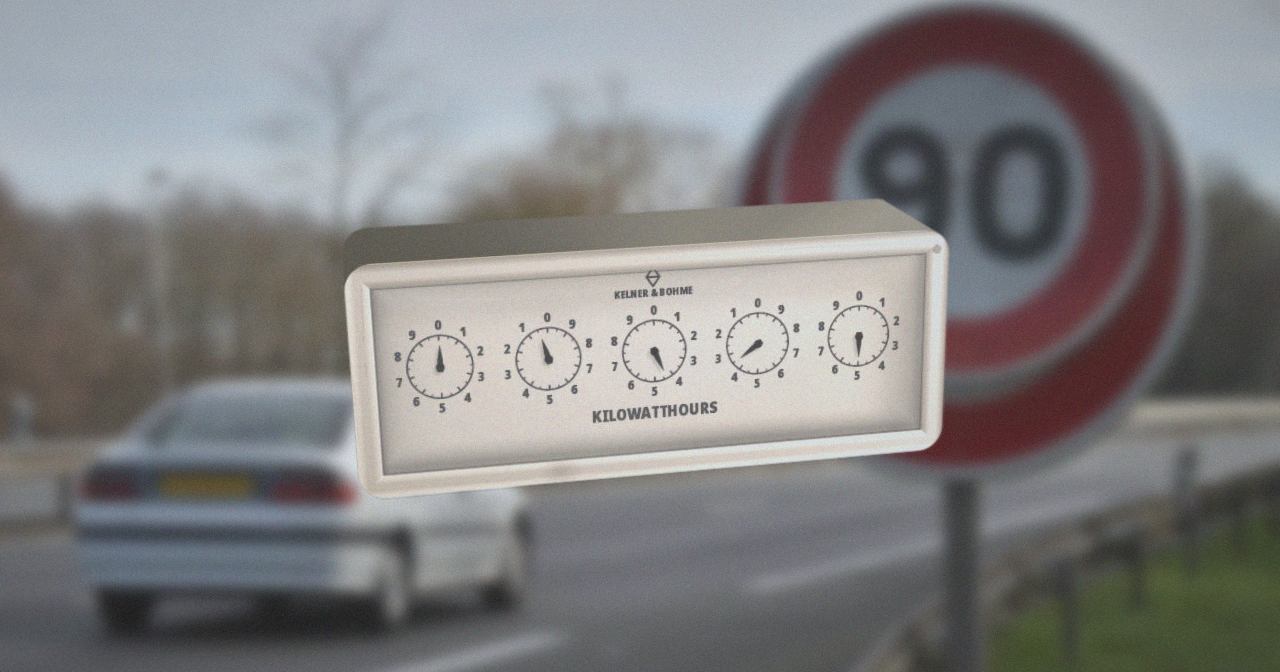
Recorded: 435 kWh
